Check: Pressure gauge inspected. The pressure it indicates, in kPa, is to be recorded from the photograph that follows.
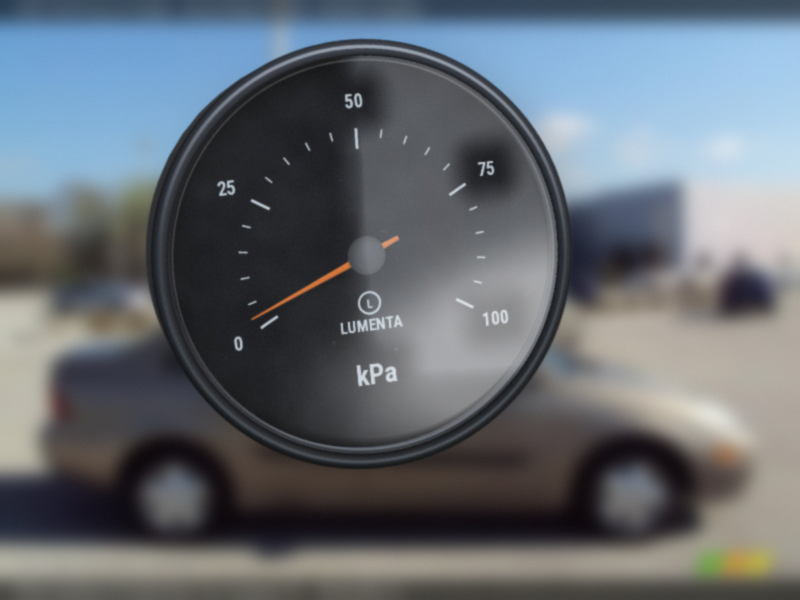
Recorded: 2.5 kPa
